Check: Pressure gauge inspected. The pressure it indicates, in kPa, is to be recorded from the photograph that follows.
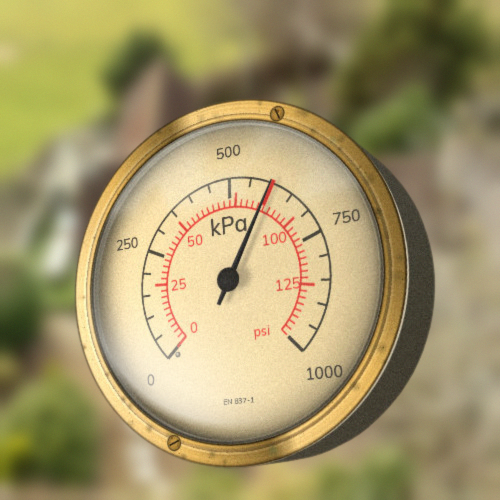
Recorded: 600 kPa
